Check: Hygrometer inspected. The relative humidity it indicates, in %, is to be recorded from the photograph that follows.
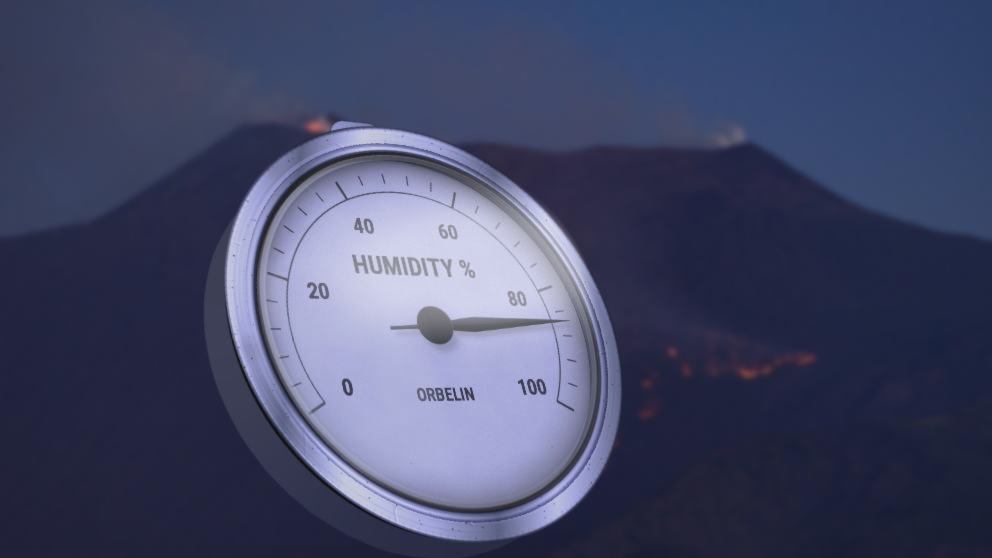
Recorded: 86 %
